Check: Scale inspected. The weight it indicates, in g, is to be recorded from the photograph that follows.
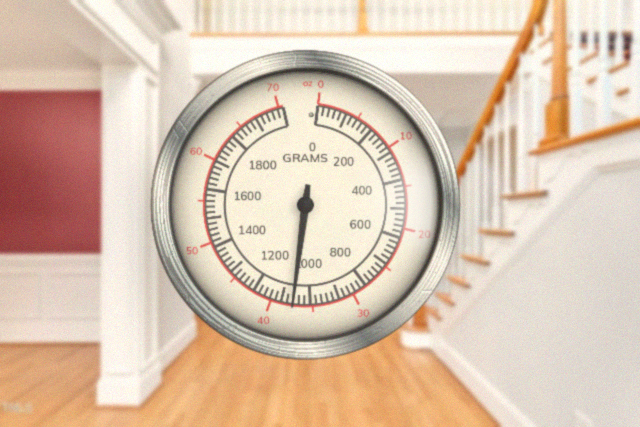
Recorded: 1060 g
